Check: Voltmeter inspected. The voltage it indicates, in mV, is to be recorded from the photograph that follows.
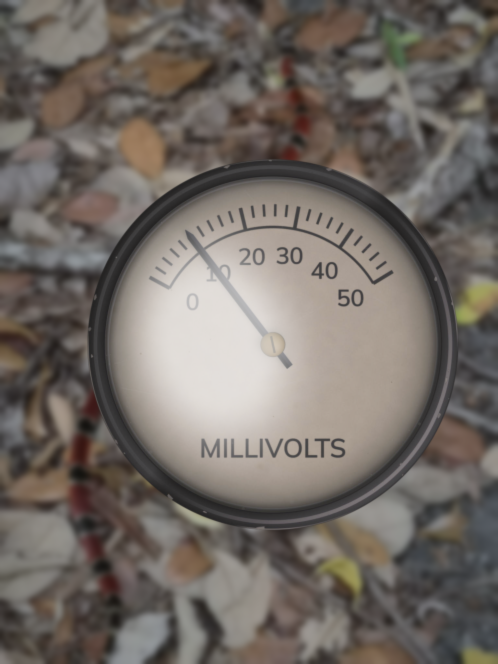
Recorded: 10 mV
